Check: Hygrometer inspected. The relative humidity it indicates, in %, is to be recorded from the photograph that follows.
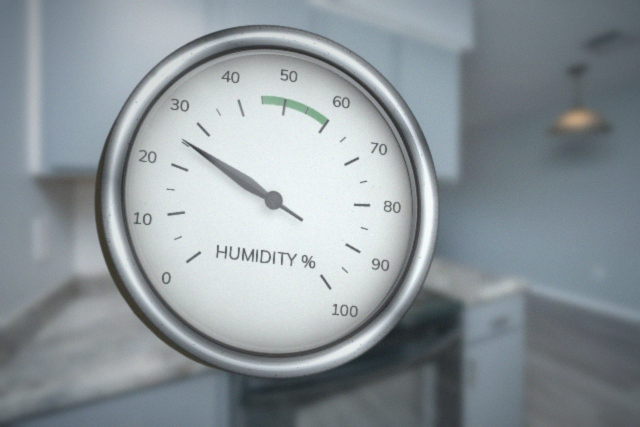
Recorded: 25 %
